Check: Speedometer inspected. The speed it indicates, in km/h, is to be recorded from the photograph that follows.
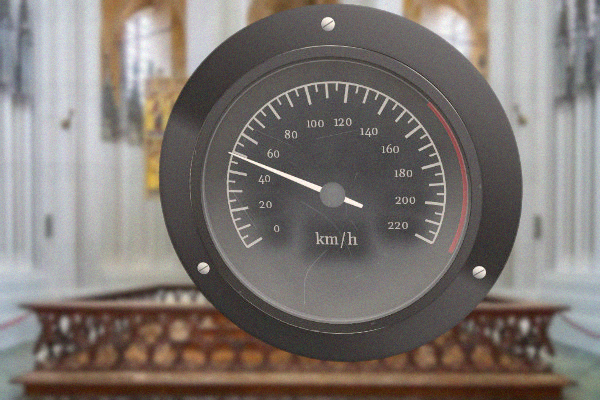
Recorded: 50 km/h
